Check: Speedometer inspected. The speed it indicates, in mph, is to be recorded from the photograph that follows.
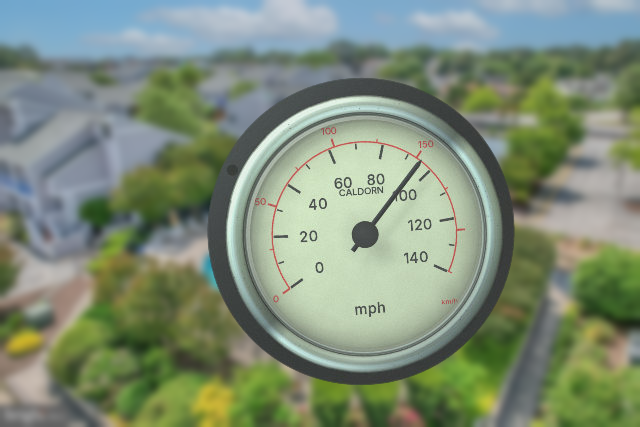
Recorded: 95 mph
